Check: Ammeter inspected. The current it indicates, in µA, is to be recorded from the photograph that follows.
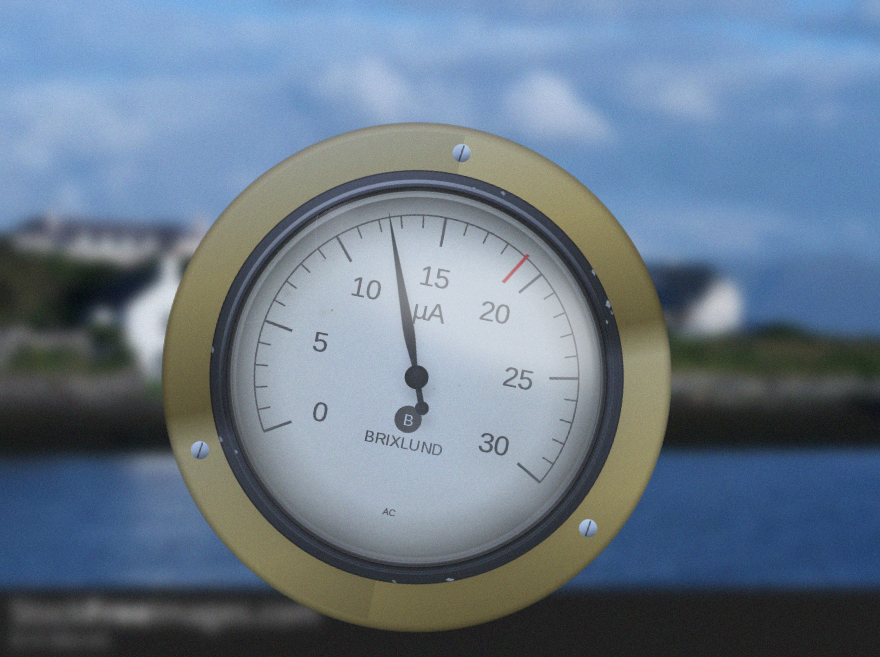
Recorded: 12.5 µA
